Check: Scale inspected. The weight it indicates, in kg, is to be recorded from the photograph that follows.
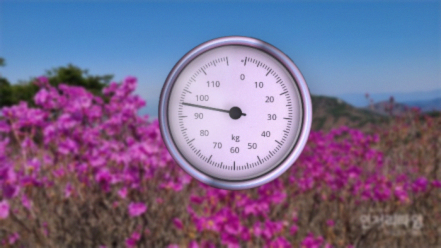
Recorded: 95 kg
